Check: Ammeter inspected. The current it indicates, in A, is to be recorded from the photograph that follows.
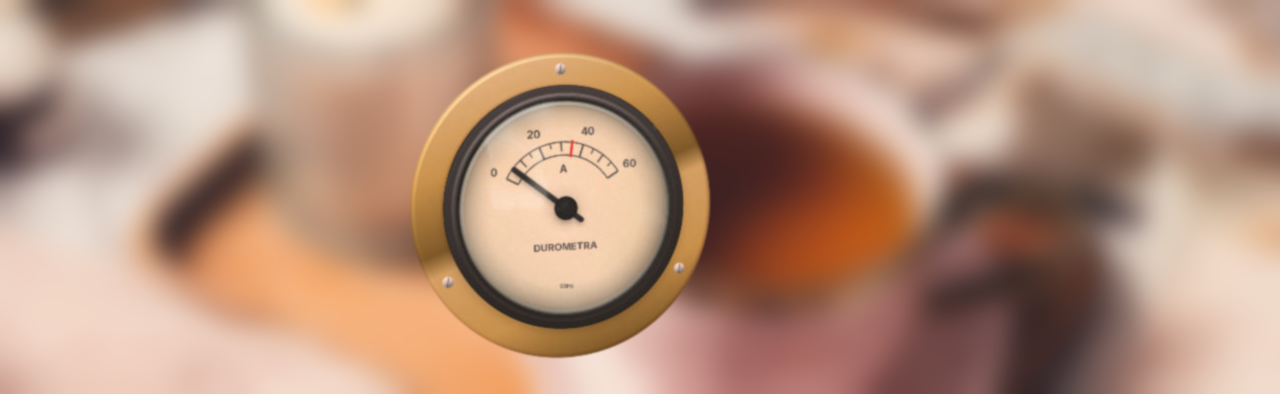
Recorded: 5 A
